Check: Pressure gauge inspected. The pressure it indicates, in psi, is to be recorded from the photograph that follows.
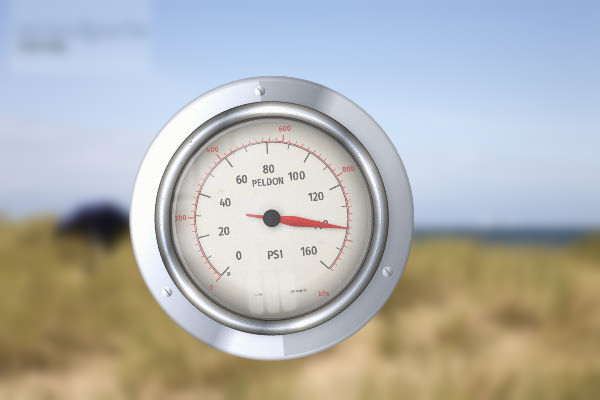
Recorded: 140 psi
